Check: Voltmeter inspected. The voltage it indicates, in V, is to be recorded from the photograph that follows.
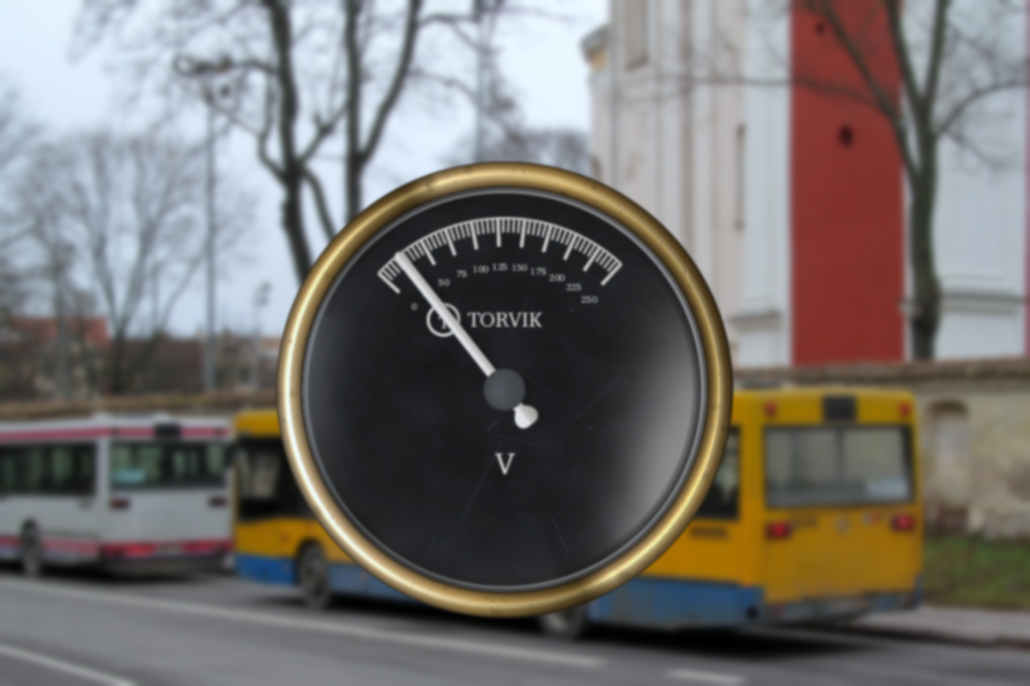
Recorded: 25 V
